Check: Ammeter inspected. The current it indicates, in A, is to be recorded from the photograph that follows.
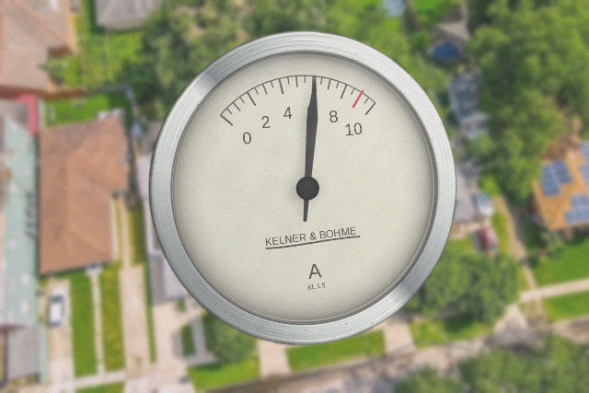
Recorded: 6 A
